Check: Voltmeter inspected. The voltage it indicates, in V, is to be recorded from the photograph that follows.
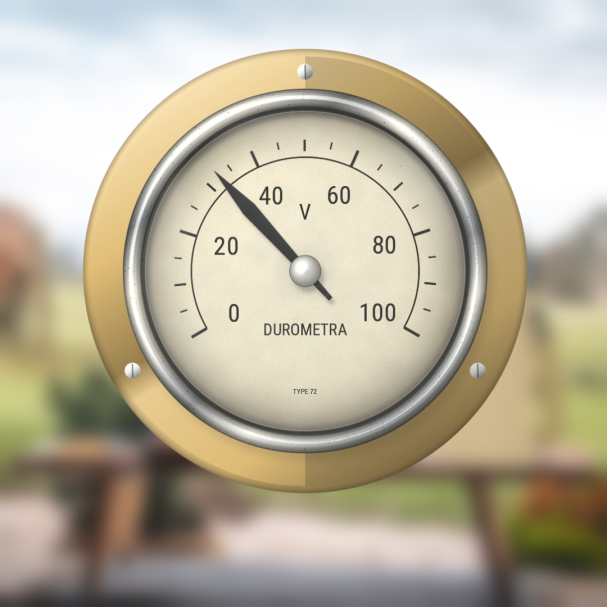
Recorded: 32.5 V
